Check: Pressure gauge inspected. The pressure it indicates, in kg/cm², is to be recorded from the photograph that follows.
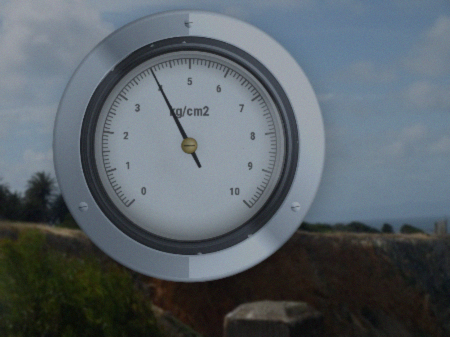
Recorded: 4 kg/cm²
